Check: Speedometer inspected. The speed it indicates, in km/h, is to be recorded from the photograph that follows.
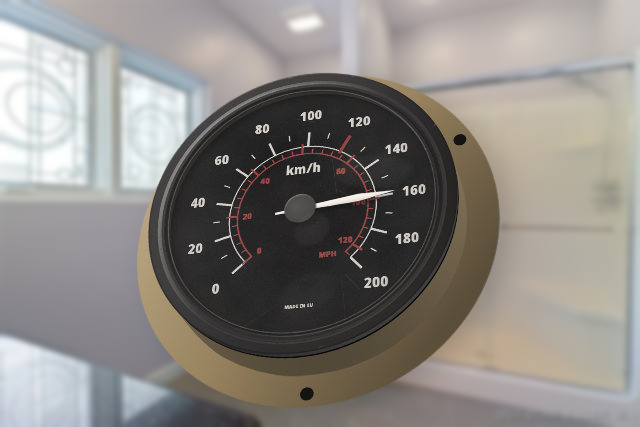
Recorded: 160 km/h
